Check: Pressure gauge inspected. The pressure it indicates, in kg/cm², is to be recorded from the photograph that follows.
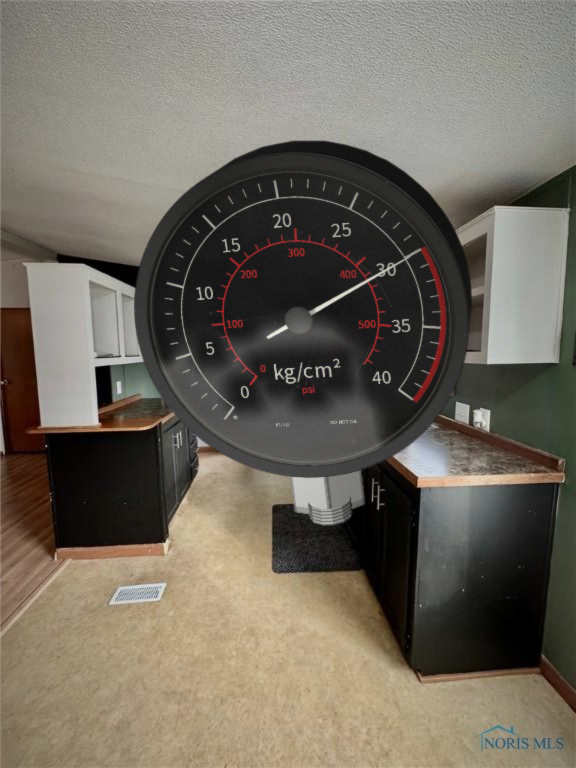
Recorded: 30 kg/cm²
